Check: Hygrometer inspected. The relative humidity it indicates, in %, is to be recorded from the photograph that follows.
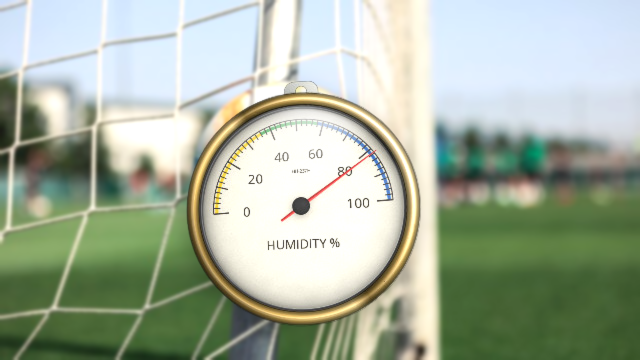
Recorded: 82 %
